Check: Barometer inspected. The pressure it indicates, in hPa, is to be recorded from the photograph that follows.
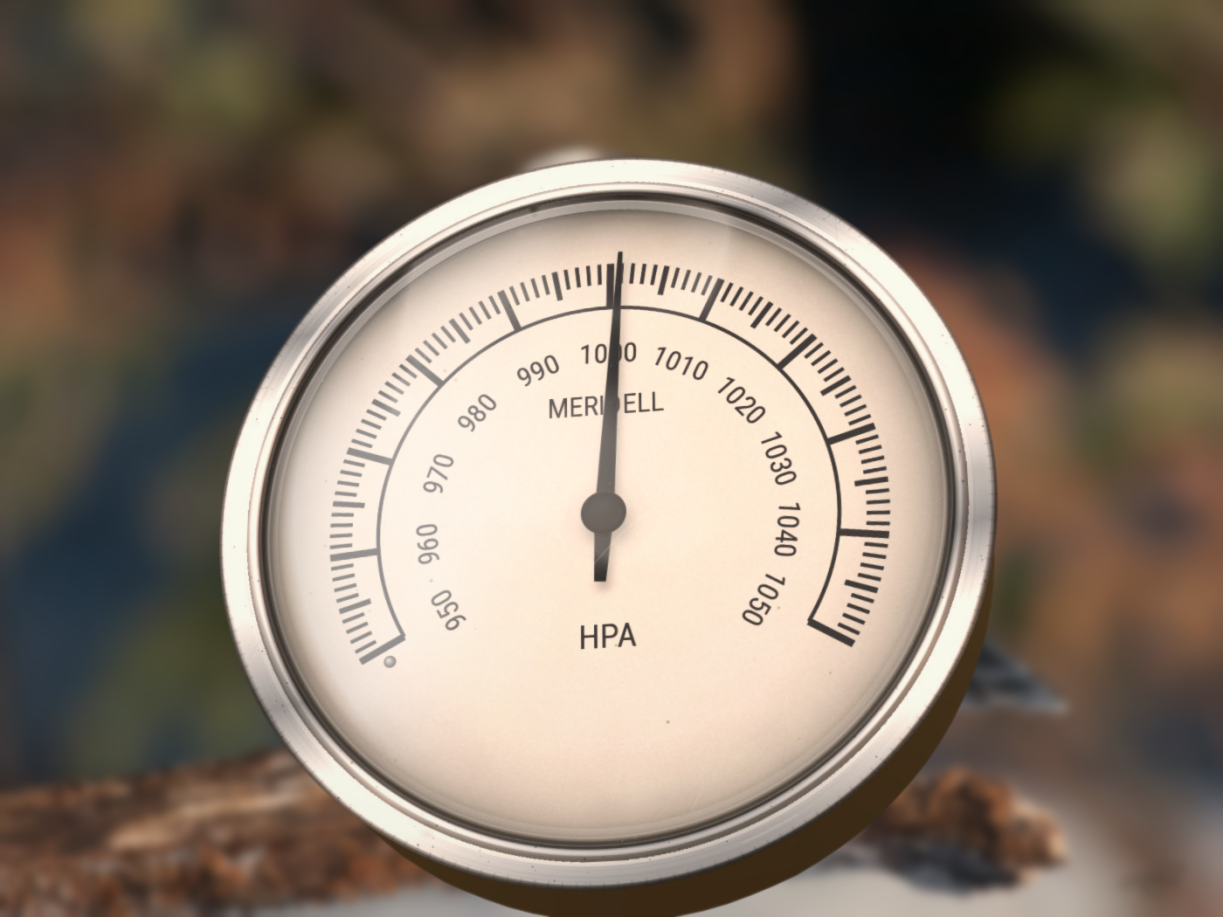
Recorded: 1001 hPa
